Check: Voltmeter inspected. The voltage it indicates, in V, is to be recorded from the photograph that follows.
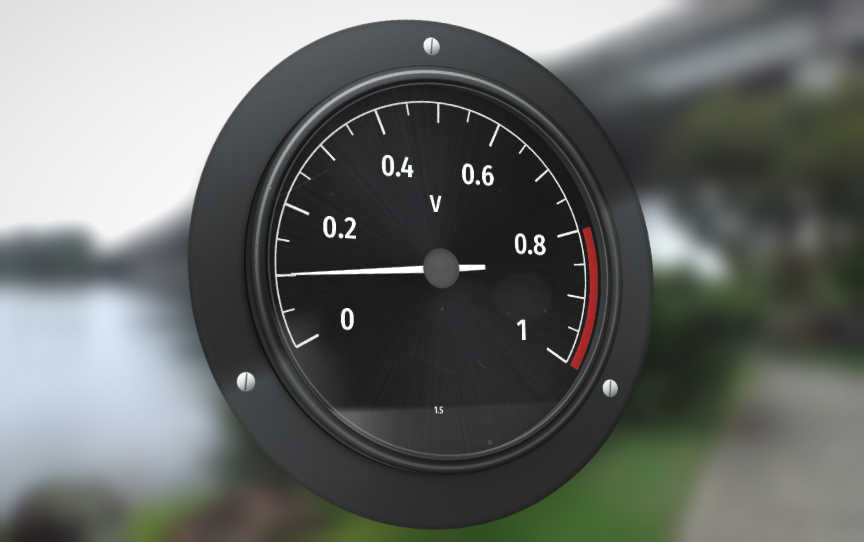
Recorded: 0.1 V
